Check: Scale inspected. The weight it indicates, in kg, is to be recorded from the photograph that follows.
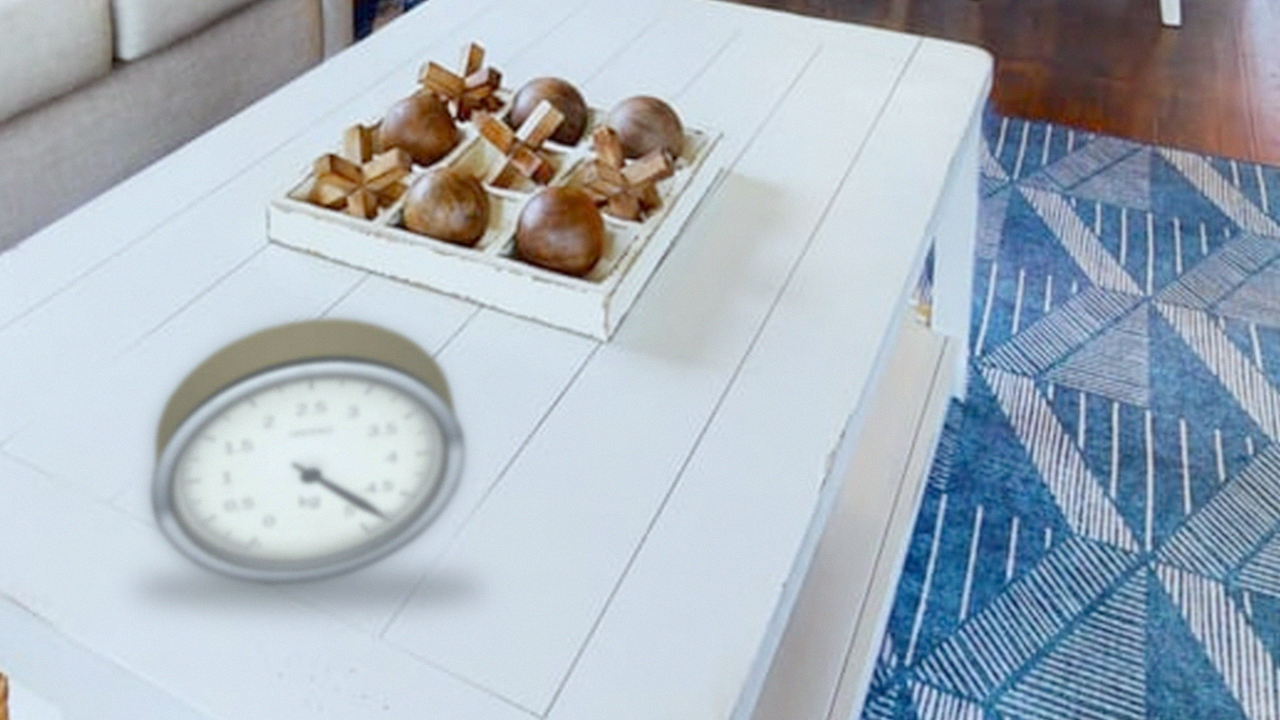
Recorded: 4.75 kg
